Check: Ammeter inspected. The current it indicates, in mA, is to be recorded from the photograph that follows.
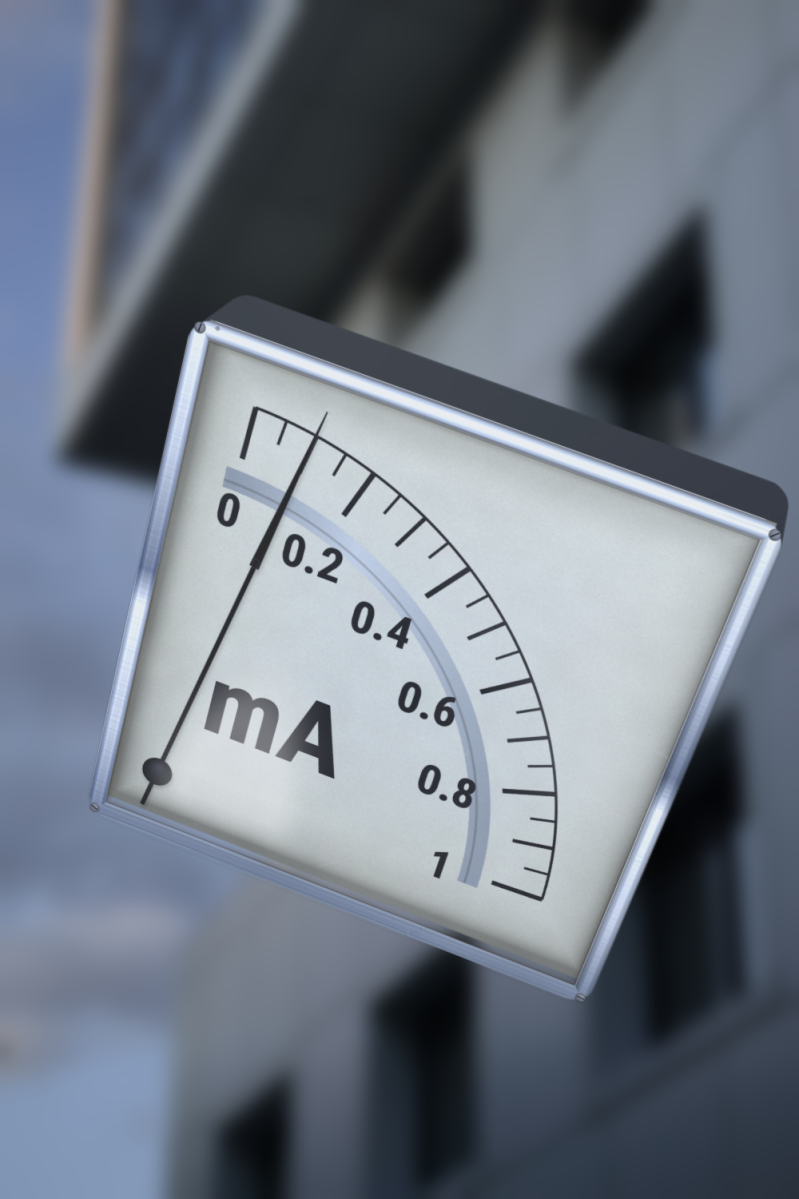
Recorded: 0.1 mA
